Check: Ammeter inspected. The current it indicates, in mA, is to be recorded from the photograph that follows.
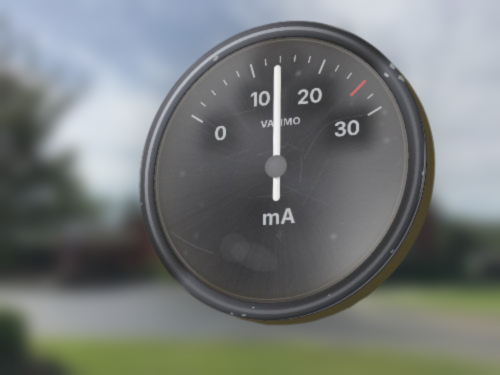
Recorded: 14 mA
